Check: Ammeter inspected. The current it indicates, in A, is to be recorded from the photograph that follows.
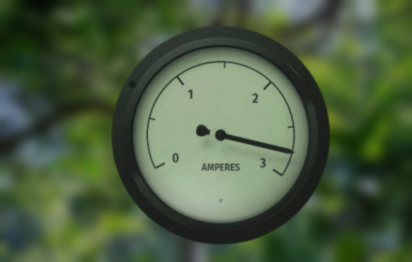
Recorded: 2.75 A
